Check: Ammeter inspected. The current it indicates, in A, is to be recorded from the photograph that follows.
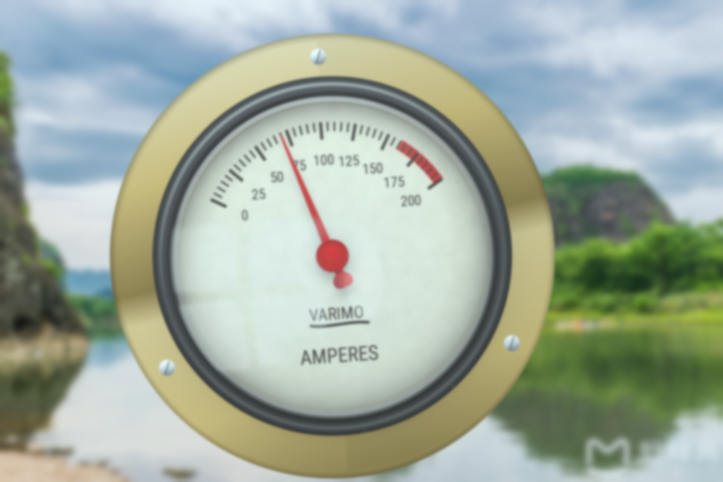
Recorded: 70 A
